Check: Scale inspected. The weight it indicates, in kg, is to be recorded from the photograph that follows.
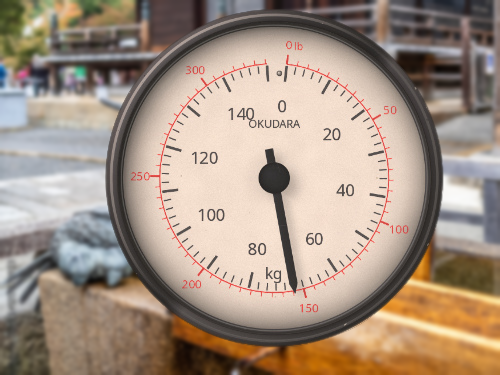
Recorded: 70 kg
